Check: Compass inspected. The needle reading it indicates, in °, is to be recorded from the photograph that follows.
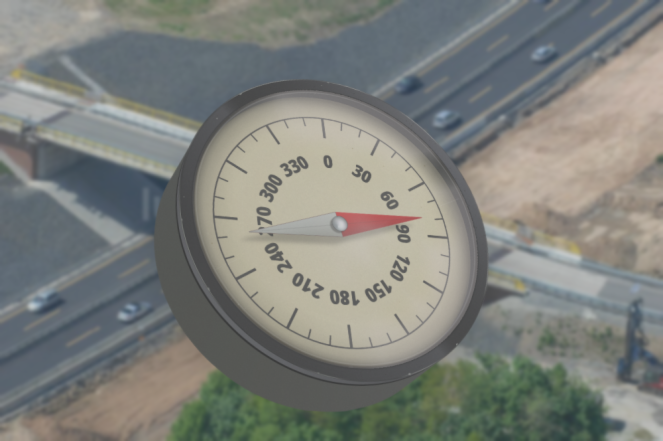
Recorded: 80 °
